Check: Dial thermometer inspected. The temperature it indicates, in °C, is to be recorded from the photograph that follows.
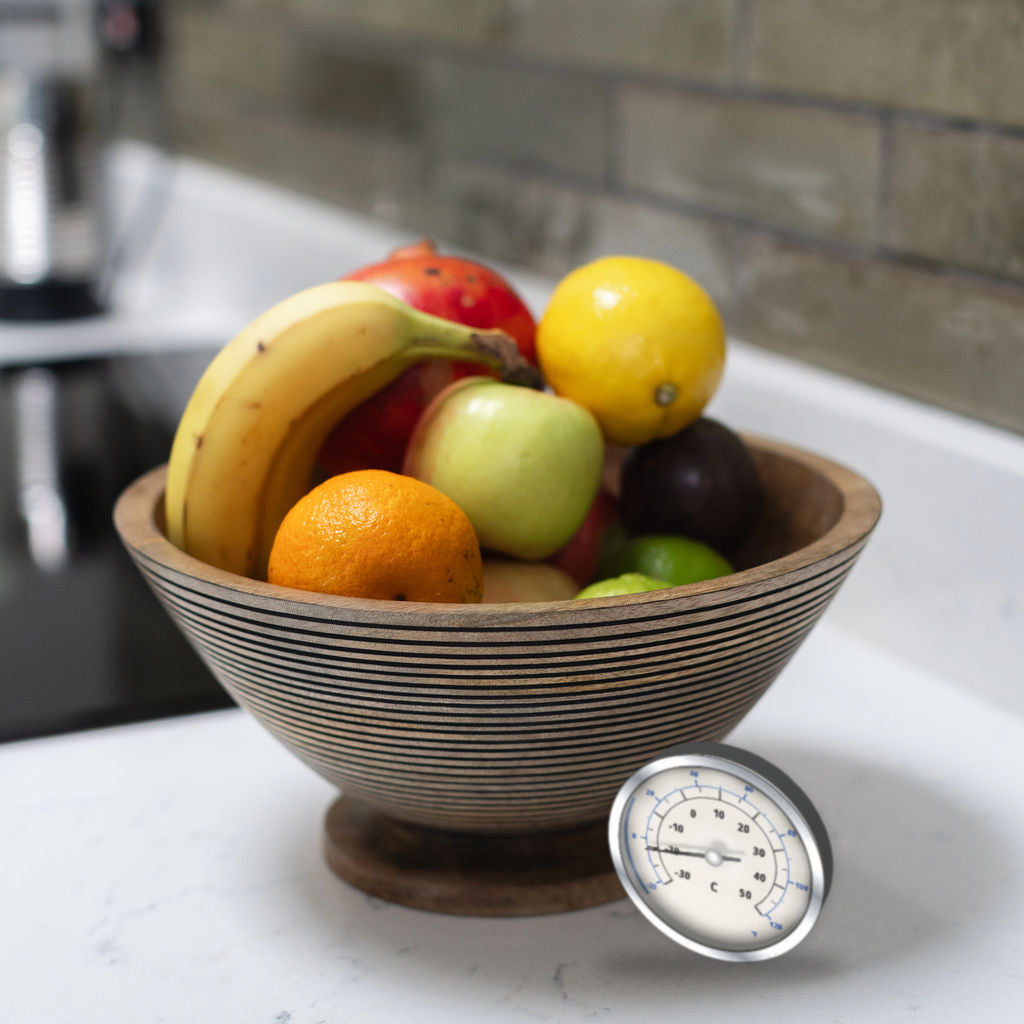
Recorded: -20 °C
